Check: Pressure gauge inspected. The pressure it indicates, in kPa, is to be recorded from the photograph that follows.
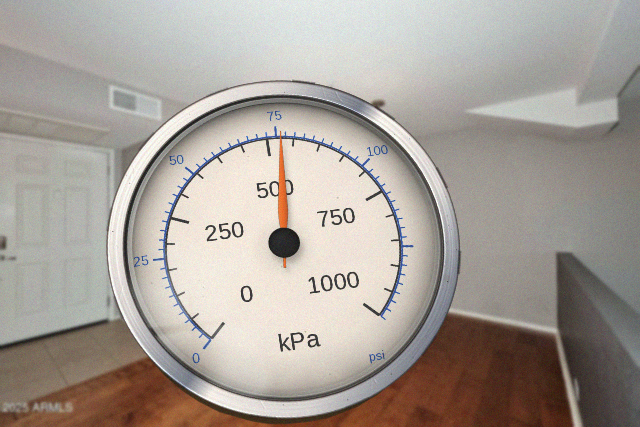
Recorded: 525 kPa
